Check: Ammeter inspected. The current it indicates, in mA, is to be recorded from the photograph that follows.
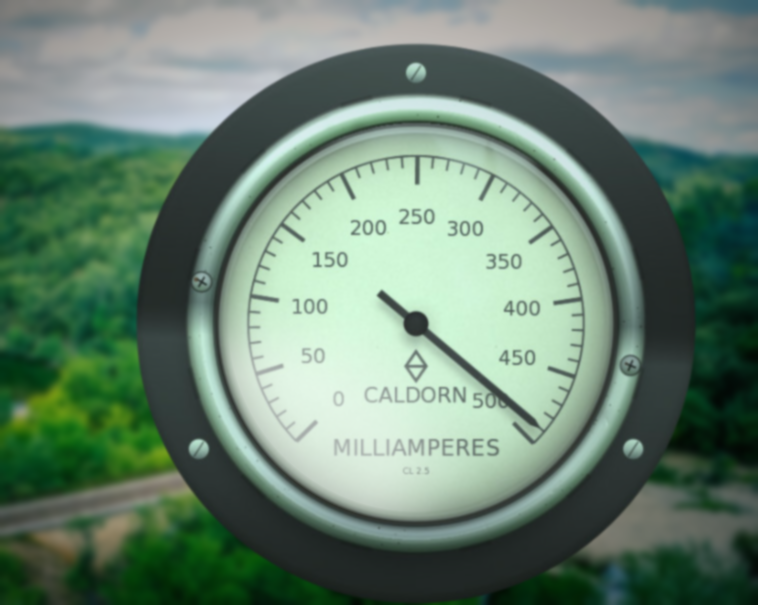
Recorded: 490 mA
